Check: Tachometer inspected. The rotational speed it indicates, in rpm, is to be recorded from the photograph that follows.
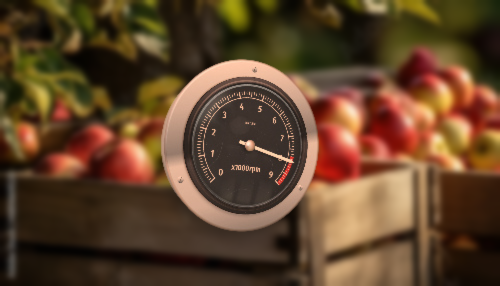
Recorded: 8000 rpm
